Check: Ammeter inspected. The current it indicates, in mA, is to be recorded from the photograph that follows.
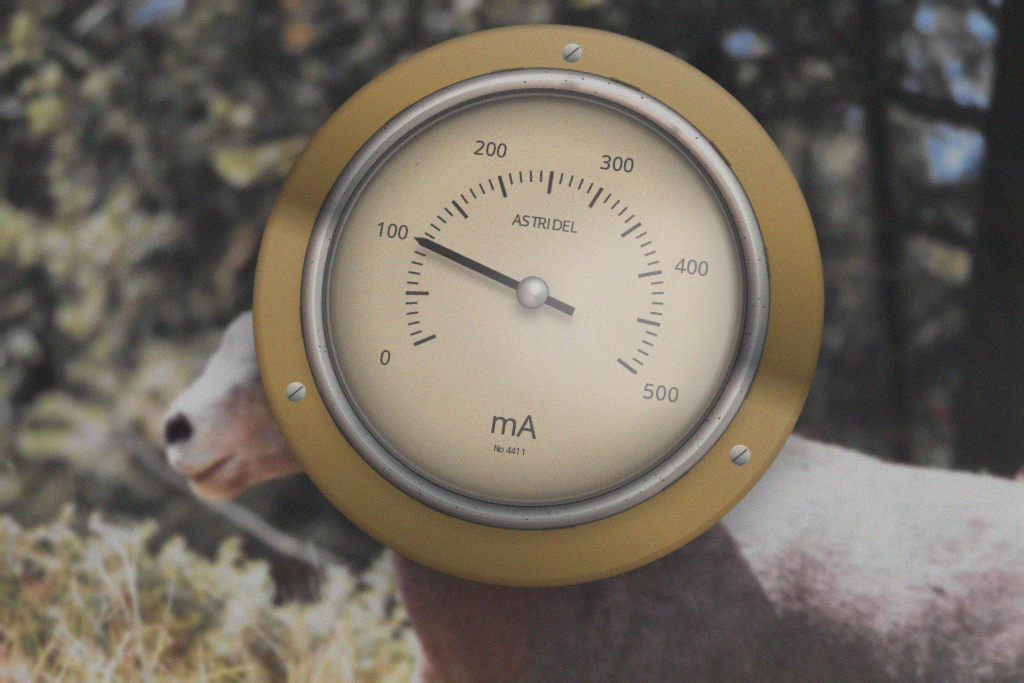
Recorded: 100 mA
